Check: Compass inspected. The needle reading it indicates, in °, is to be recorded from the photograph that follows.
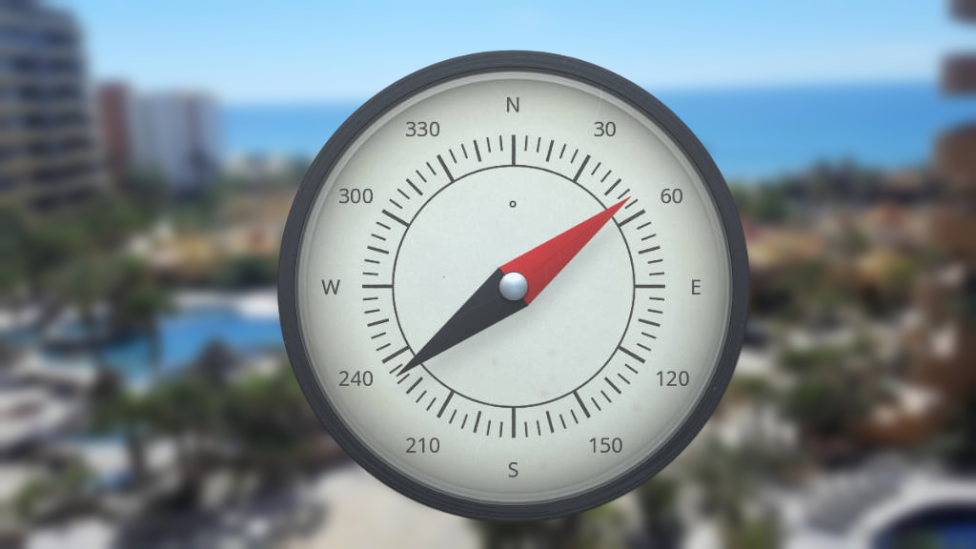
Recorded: 52.5 °
